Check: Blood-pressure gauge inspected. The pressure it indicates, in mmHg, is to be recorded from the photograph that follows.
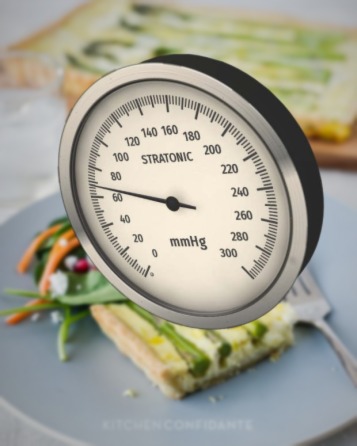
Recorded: 70 mmHg
